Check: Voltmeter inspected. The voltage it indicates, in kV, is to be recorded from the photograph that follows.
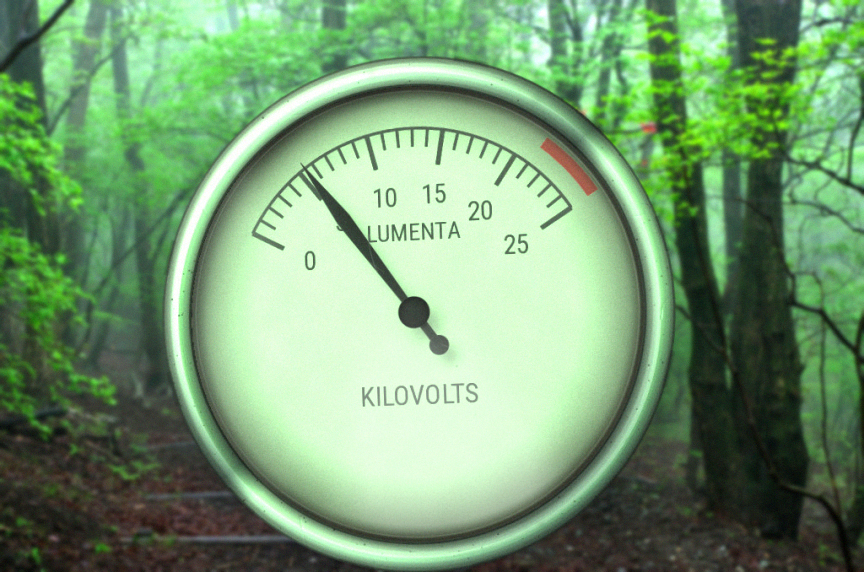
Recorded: 5.5 kV
